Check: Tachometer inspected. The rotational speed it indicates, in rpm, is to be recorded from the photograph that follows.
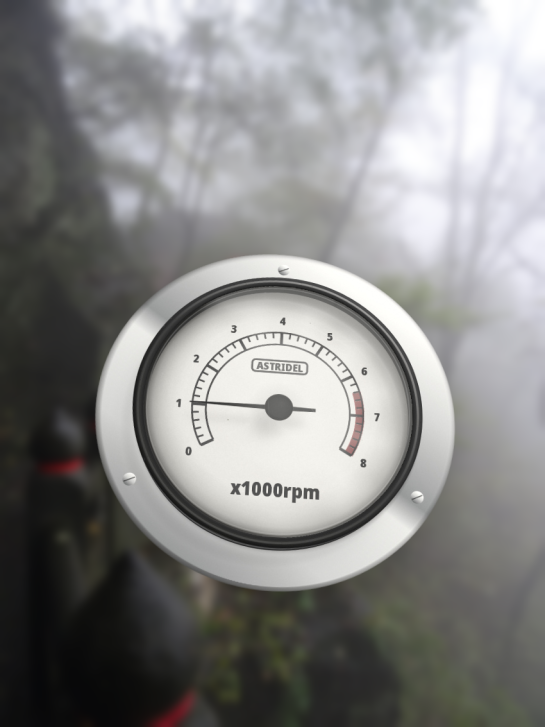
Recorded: 1000 rpm
